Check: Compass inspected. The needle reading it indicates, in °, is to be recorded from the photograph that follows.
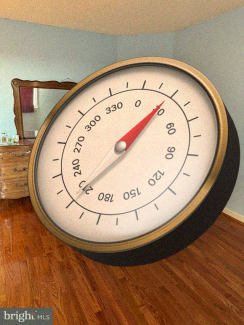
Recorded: 30 °
